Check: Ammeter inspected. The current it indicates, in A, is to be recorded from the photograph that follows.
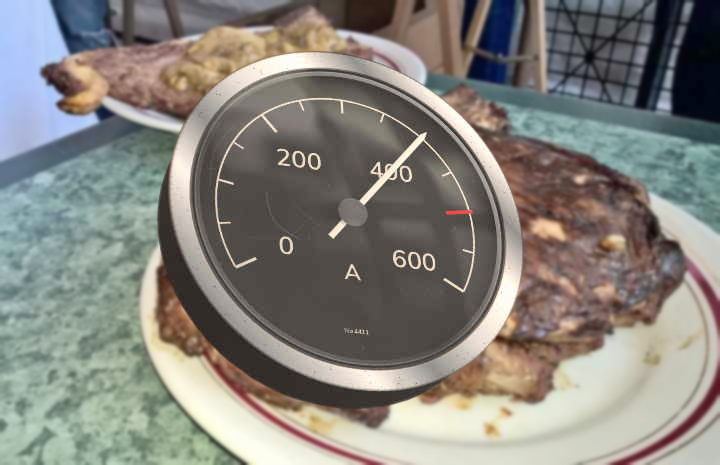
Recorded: 400 A
